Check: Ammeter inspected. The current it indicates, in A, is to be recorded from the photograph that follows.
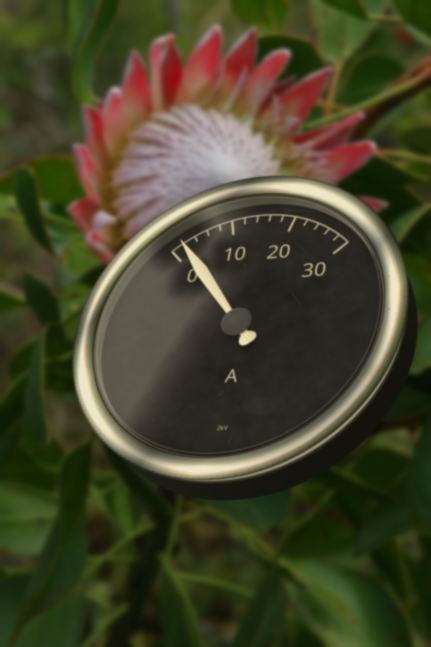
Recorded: 2 A
